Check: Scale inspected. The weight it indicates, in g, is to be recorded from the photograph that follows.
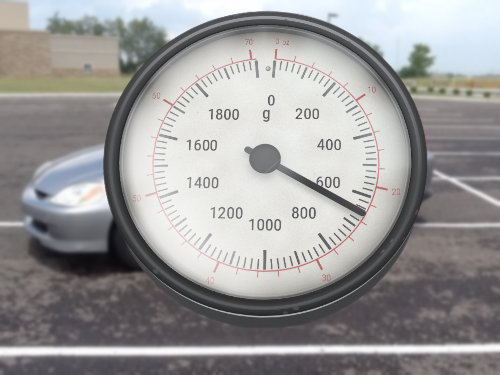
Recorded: 660 g
